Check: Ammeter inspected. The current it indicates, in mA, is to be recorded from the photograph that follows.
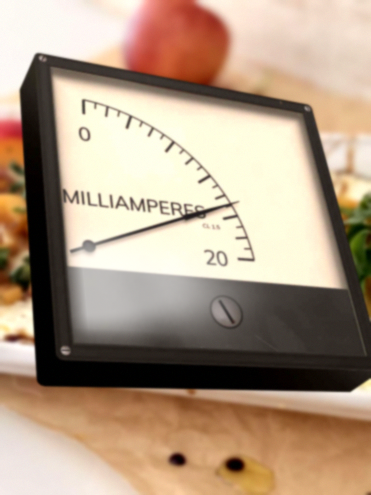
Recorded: 15 mA
